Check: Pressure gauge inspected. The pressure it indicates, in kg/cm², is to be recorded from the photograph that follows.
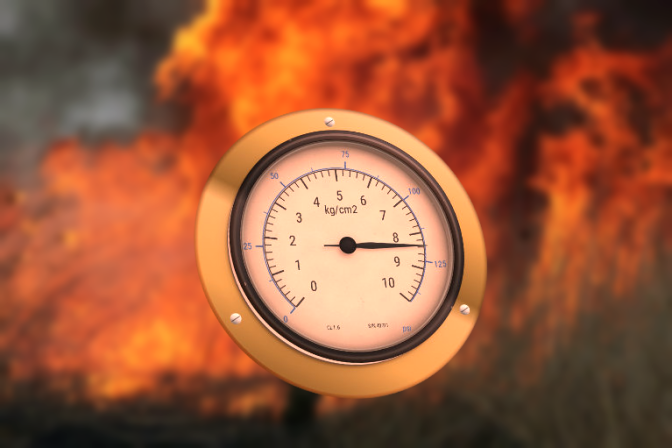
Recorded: 8.4 kg/cm²
